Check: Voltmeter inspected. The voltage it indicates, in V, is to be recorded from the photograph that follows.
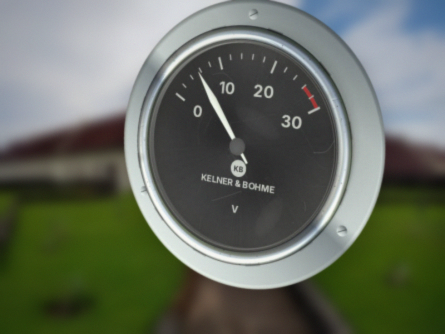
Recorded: 6 V
